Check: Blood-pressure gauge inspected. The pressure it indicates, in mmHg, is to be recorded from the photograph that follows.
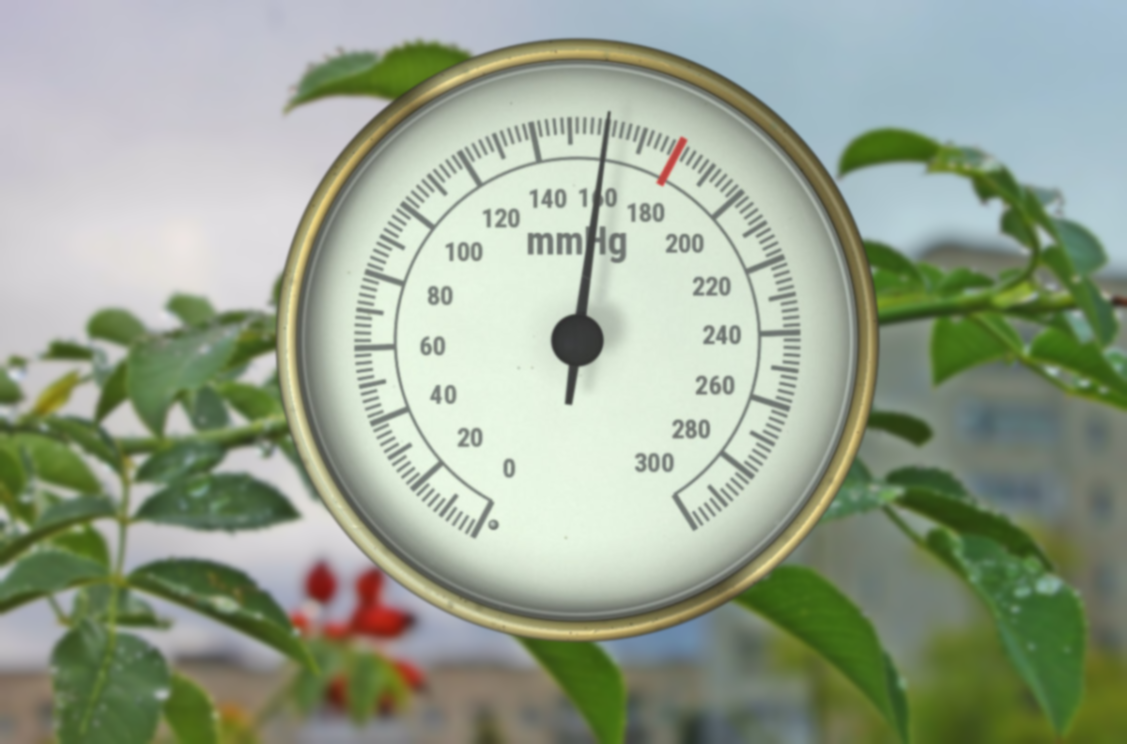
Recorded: 160 mmHg
